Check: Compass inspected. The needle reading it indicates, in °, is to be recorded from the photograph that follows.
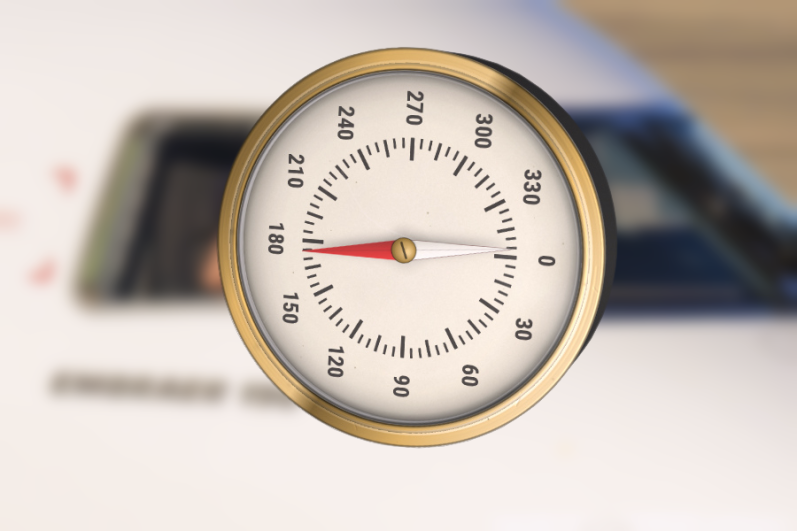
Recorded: 175 °
